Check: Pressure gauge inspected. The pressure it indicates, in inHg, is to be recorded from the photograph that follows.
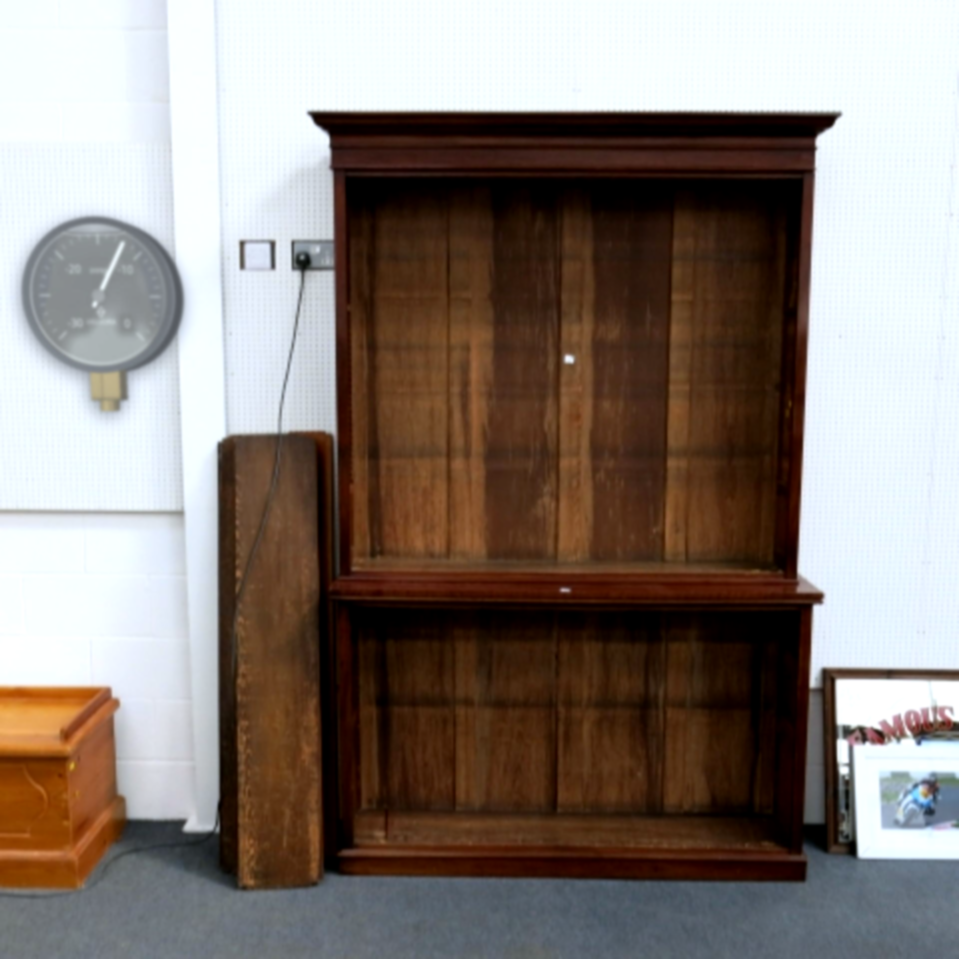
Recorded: -12 inHg
